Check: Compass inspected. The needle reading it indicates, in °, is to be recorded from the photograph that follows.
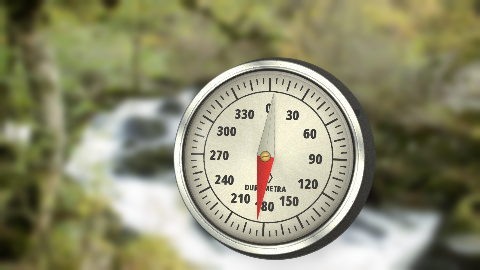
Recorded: 185 °
